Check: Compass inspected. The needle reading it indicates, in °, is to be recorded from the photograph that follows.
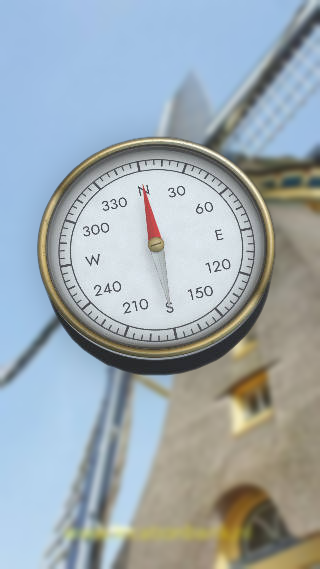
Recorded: 0 °
